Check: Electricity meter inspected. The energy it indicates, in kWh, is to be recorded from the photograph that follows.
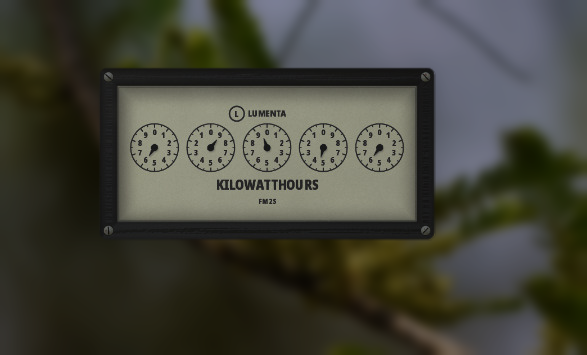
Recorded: 58946 kWh
